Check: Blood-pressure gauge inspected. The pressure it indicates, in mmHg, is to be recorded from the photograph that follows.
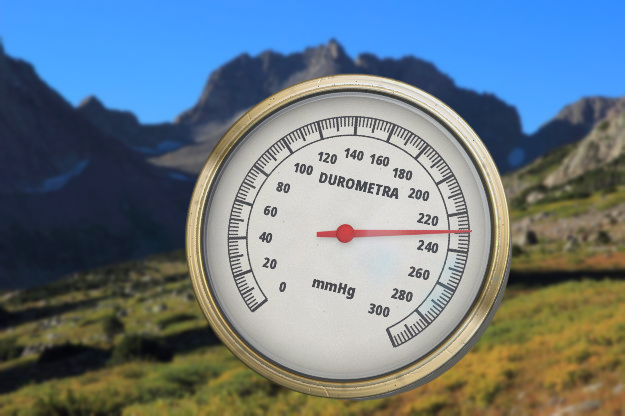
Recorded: 230 mmHg
